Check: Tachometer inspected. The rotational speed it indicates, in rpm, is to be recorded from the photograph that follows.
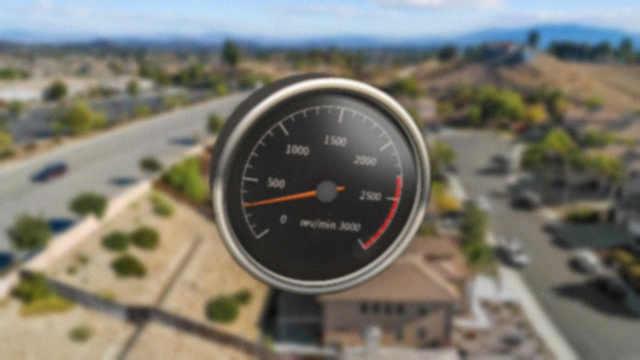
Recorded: 300 rpm
